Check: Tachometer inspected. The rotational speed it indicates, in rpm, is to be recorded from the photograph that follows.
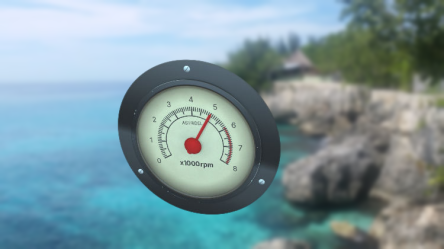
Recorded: 5000 rpm
